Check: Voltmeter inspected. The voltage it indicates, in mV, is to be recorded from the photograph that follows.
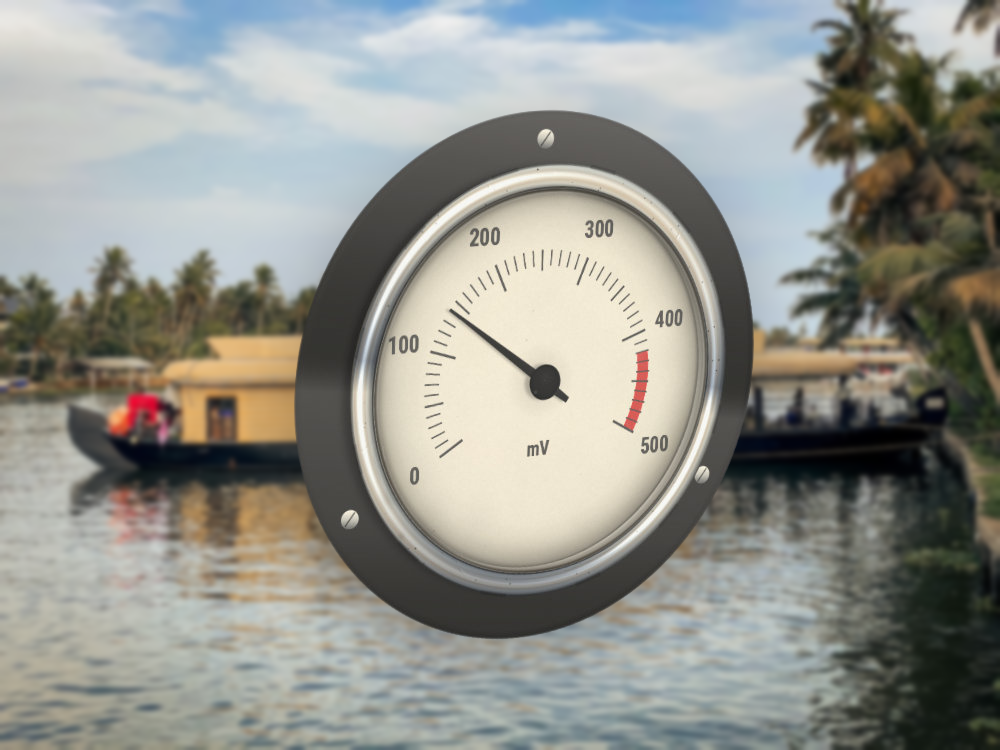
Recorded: 140 mV
